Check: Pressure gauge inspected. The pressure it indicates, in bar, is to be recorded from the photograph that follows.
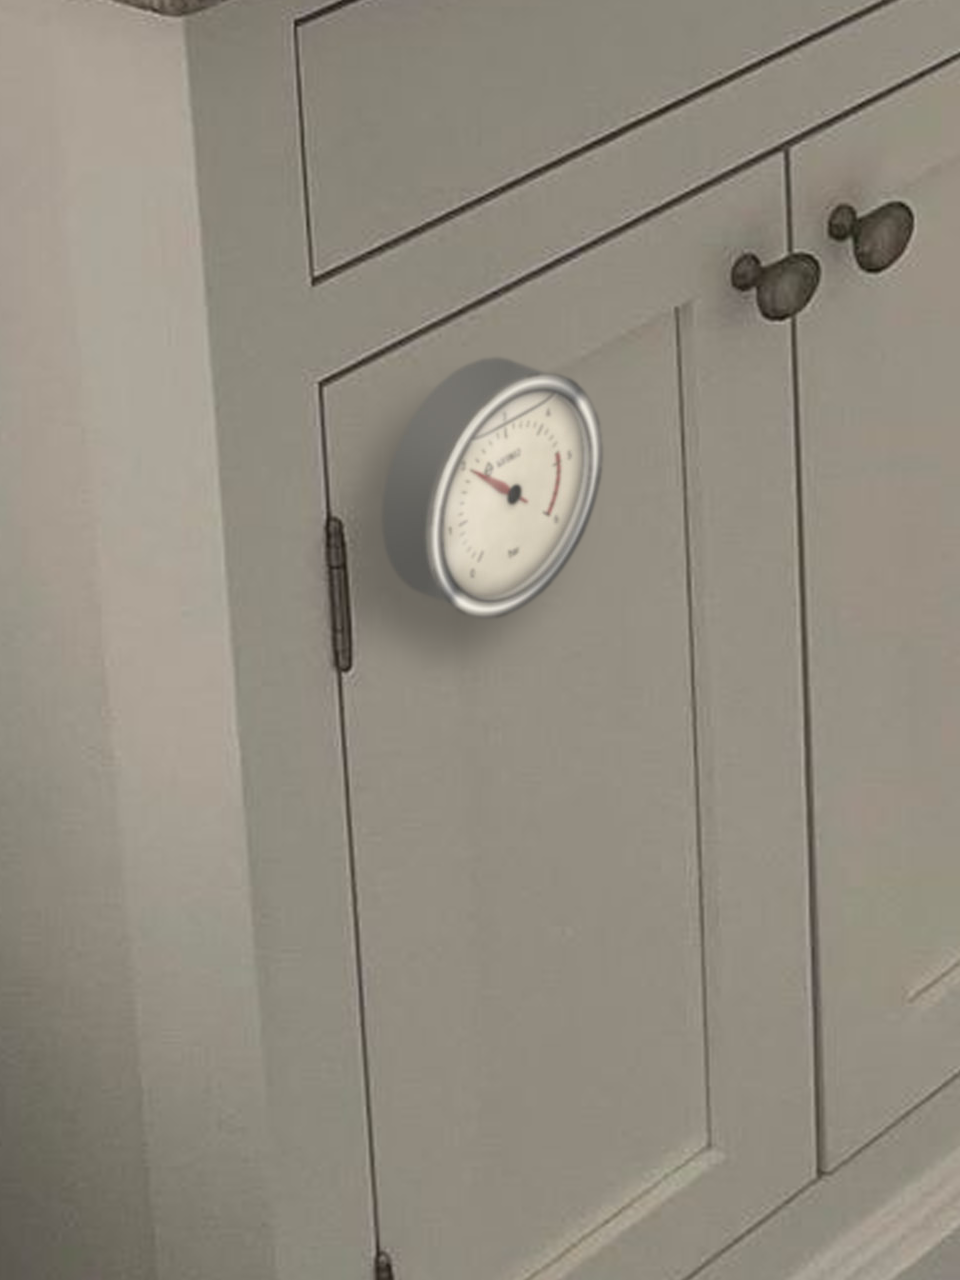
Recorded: 2 bar
